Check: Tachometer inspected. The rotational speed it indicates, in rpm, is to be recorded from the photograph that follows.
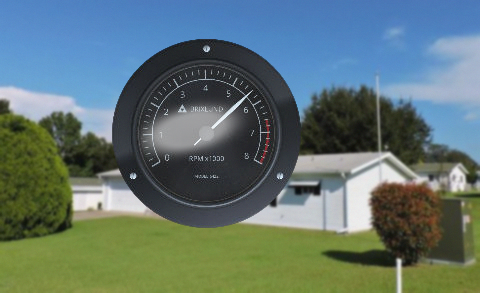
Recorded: 5600 rpm
